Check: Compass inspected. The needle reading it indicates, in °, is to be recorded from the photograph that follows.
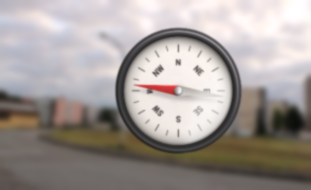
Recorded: 277.5 °
